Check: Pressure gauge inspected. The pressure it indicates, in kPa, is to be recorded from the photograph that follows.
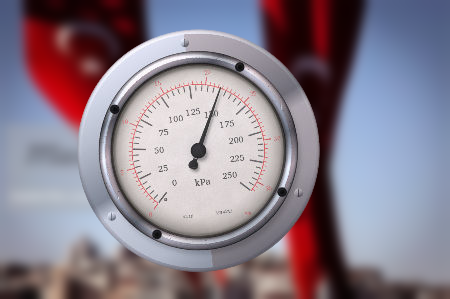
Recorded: 150 kPa
